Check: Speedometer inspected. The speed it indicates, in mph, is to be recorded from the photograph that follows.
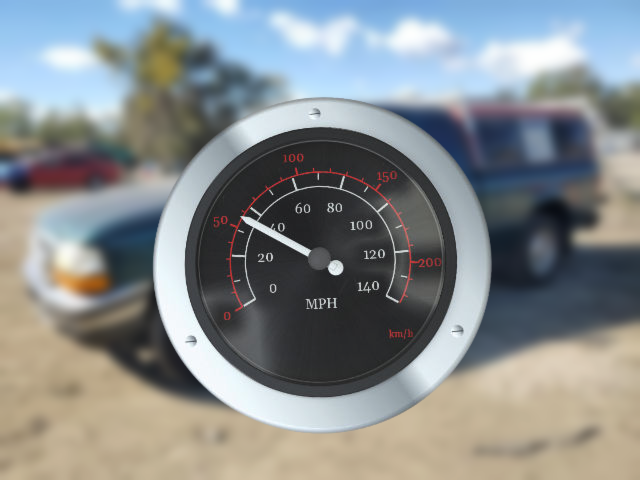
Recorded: 35 mph
